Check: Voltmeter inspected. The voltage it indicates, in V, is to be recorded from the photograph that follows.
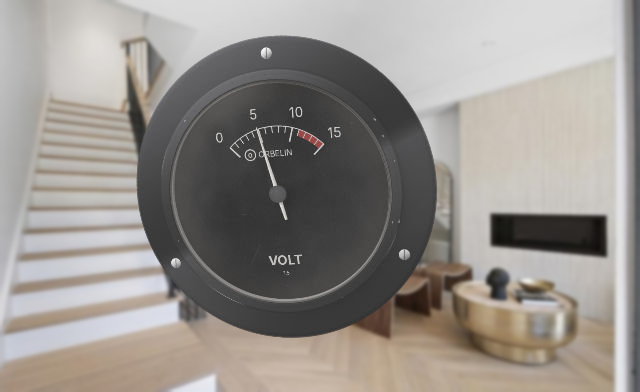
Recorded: 5 V
